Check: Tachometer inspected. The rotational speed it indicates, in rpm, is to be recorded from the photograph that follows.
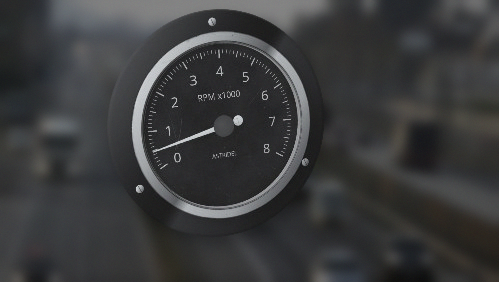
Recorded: 500 rpm
